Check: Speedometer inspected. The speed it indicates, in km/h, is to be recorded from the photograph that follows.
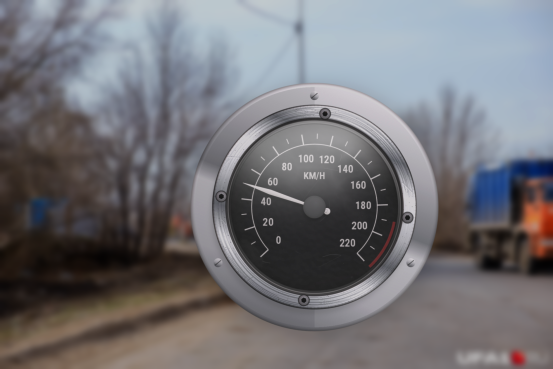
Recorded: 50 km/h
